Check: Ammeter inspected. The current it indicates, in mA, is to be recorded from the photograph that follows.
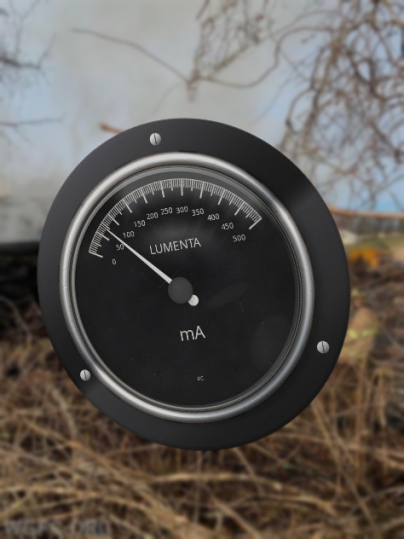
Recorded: 75 mA
